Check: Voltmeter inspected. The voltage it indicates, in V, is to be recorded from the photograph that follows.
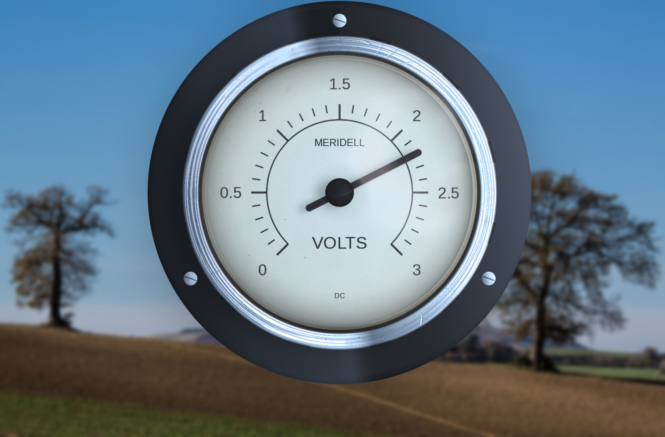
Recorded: 2.2 V
